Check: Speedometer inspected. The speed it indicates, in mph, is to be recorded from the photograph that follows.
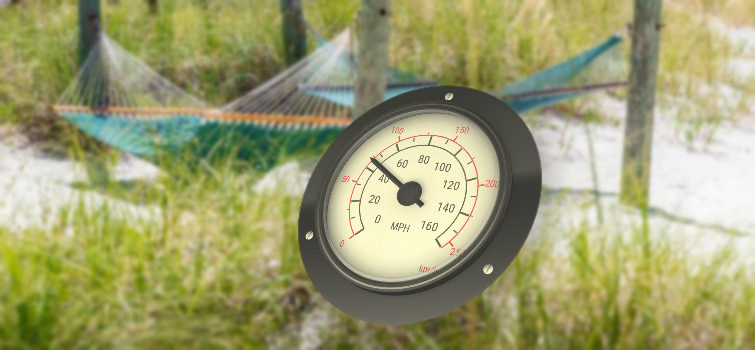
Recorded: 45 mph
